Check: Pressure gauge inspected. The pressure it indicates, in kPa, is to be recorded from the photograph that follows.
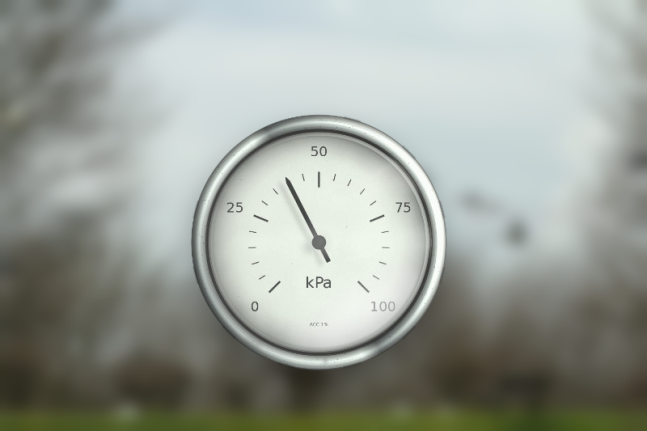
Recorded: 40 kPa
